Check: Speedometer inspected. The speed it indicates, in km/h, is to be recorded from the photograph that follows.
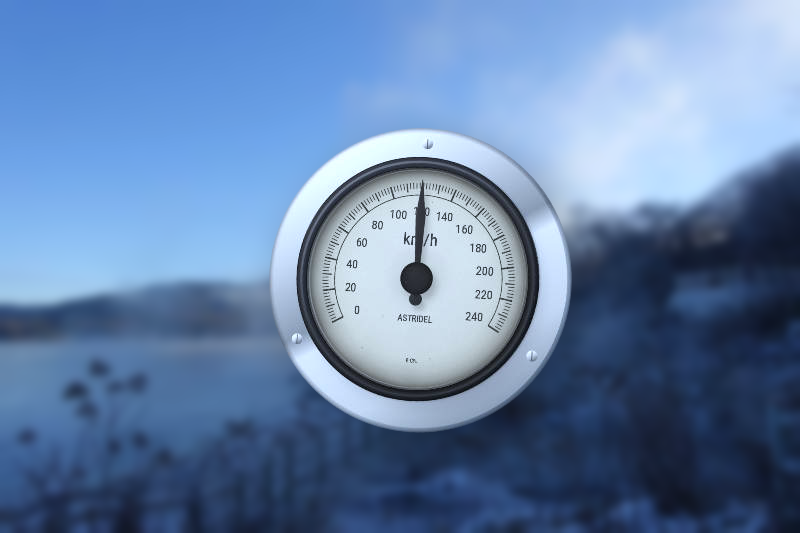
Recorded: 120 km/h
